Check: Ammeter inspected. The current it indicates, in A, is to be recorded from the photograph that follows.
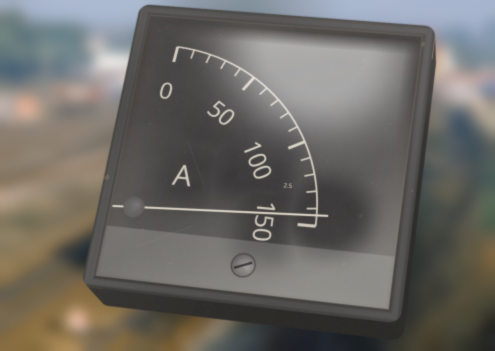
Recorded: 145 A
